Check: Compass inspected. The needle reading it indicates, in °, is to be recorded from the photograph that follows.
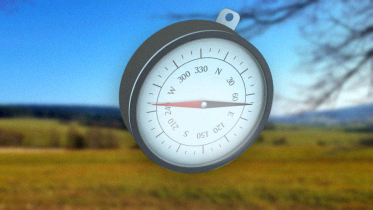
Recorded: 250 °
